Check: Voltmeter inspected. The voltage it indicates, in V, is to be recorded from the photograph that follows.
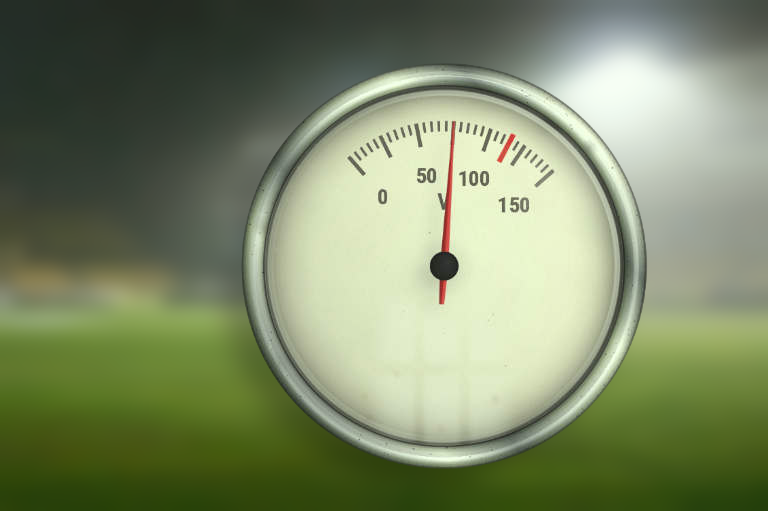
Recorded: 75 V
